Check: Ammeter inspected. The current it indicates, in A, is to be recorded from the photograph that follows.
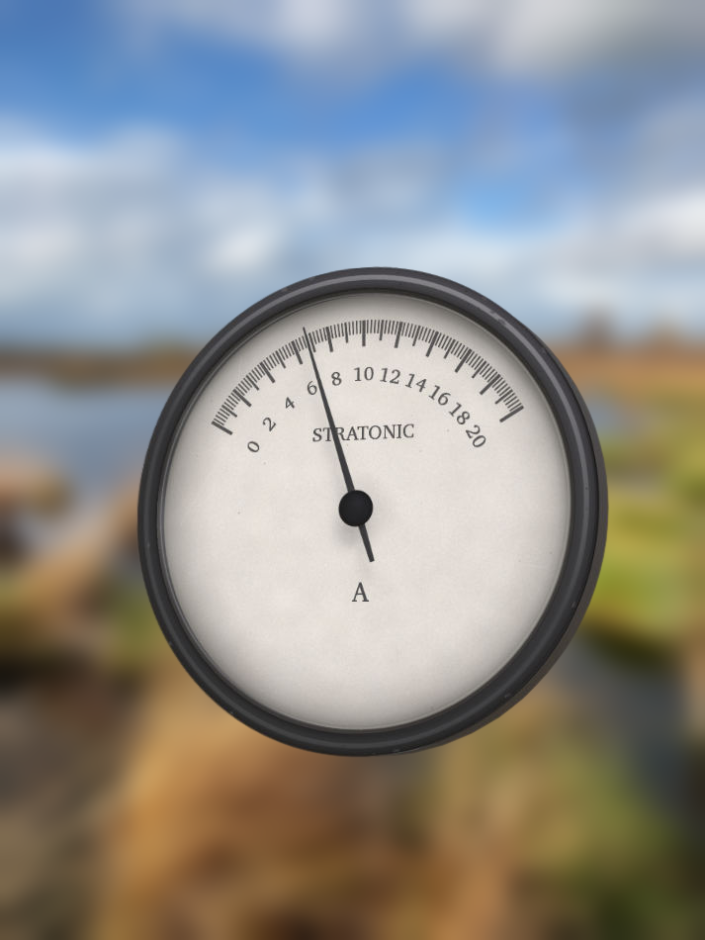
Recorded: 7 A
